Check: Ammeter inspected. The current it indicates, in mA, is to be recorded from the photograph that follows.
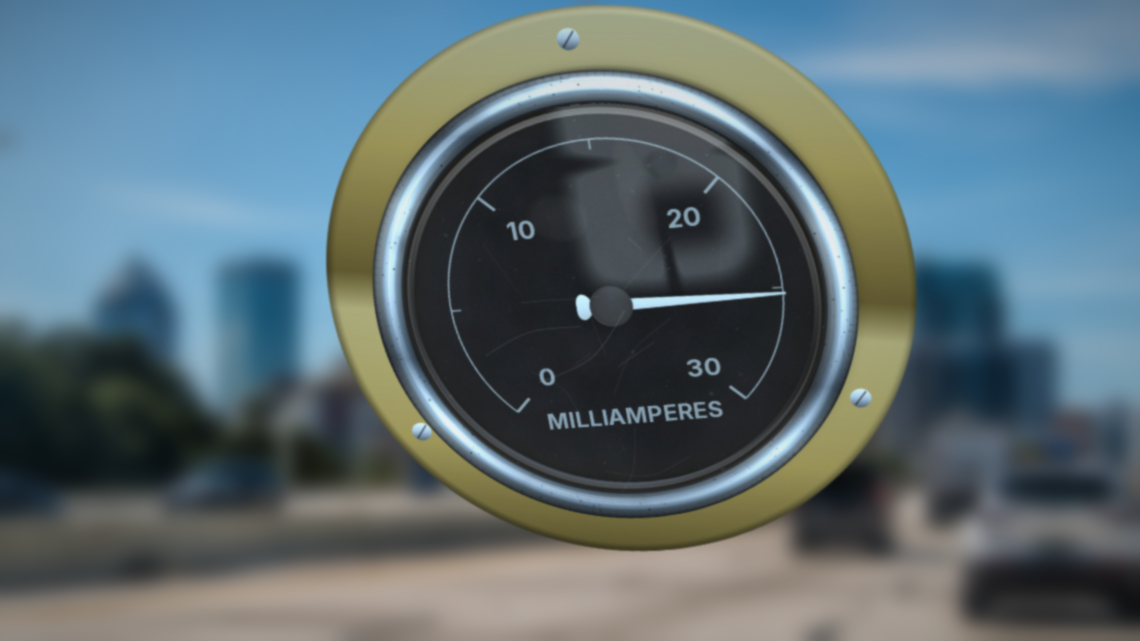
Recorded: 25 mA
